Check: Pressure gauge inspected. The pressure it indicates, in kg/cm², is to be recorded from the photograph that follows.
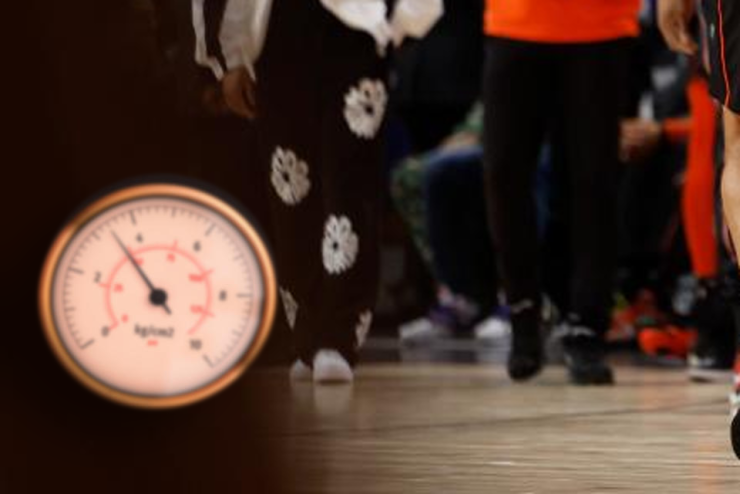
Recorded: 3.4 kg/cm²
